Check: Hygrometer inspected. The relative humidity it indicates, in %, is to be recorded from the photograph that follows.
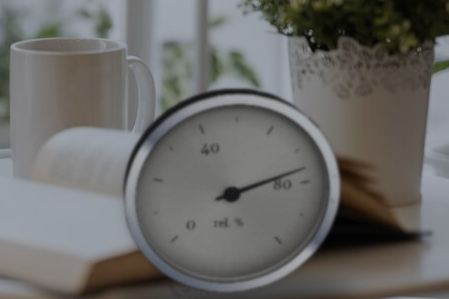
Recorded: 75 %
